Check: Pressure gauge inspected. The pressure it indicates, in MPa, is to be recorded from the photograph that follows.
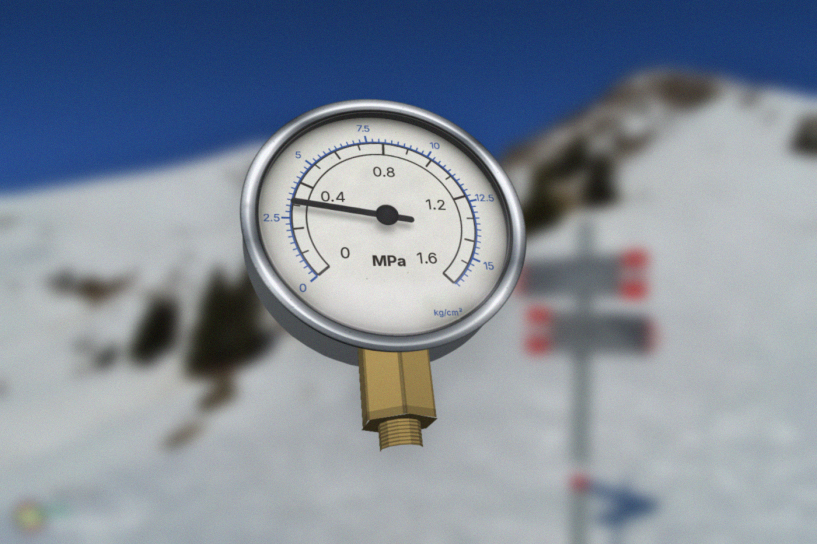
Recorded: 0.3 MPa
